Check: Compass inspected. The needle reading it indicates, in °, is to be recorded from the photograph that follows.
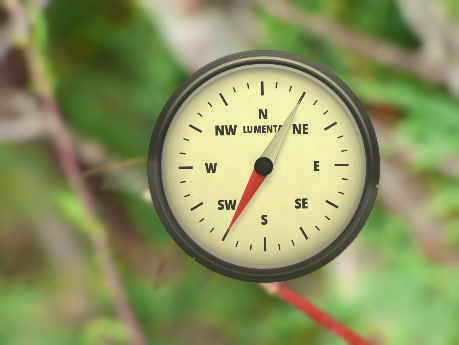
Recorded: 210 °
